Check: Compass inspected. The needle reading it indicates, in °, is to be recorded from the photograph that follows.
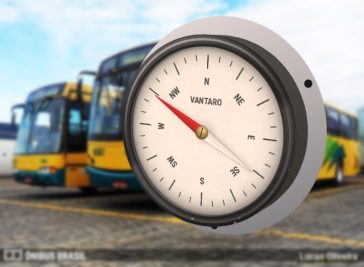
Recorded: 300 °
